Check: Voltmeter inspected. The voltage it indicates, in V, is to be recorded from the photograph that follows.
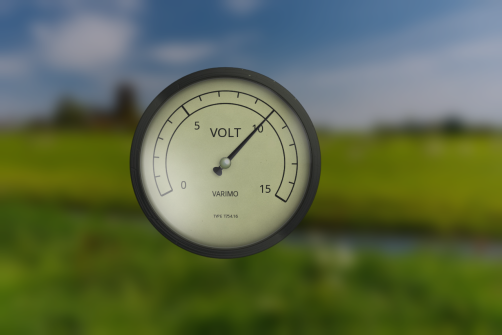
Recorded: 10 V
